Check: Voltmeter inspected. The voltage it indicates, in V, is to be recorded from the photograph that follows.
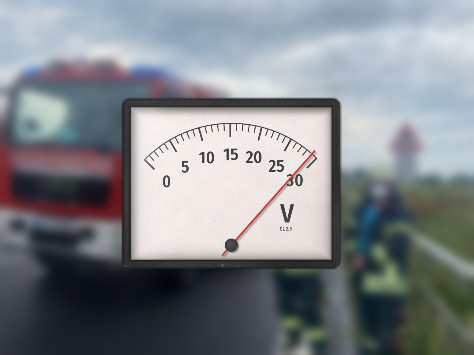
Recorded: 29 V
